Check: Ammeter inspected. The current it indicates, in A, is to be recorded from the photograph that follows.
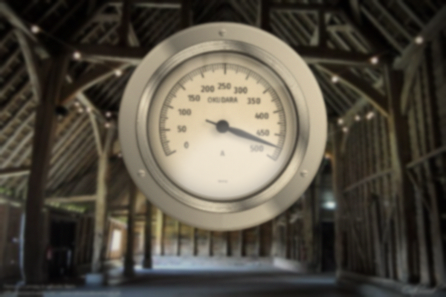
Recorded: 475 A
